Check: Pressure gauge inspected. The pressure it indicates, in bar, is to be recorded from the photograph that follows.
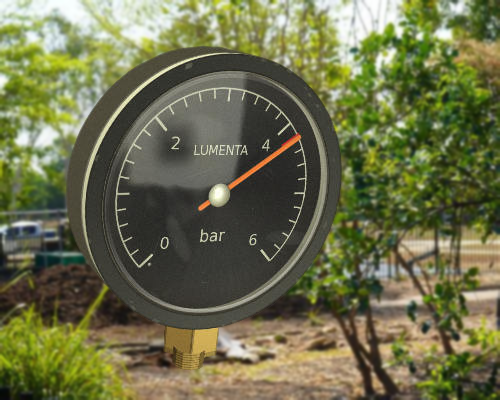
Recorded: 4.2 bar
